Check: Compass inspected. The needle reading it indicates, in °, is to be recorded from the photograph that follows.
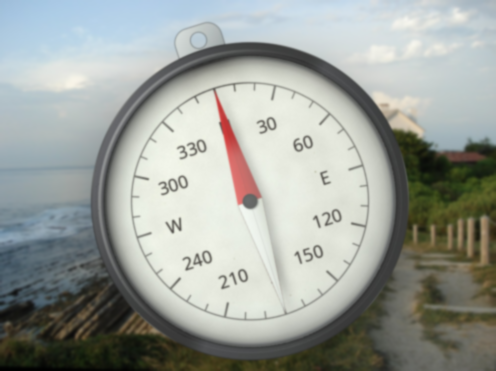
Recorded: 0 °
